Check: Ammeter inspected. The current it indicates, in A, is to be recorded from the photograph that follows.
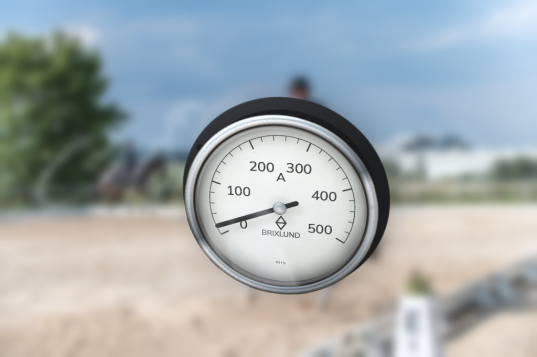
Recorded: 20 A
